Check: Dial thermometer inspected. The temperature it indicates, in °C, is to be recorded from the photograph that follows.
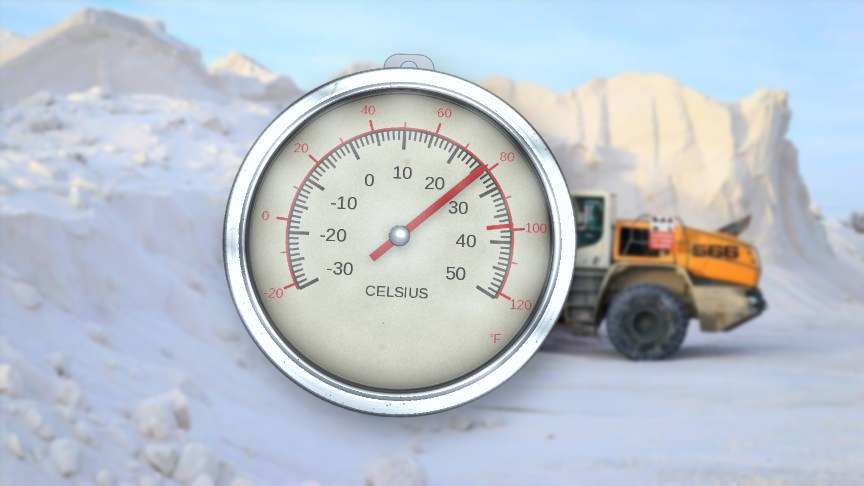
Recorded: 26 °C
